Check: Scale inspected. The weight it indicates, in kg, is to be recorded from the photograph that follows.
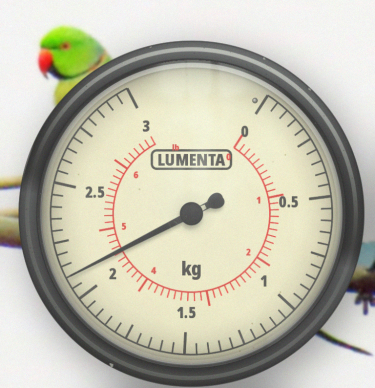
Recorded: 2.1 kg
